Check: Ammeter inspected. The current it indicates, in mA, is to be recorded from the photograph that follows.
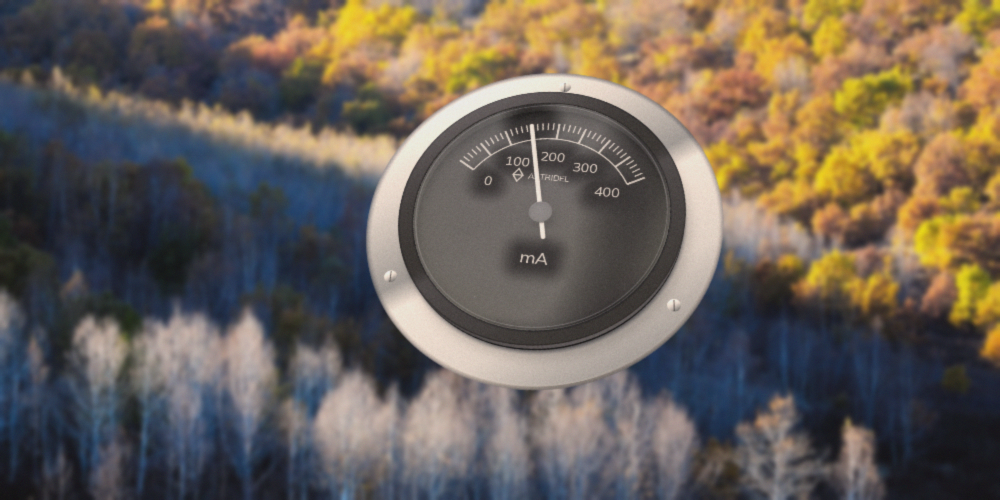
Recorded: 150 mA
